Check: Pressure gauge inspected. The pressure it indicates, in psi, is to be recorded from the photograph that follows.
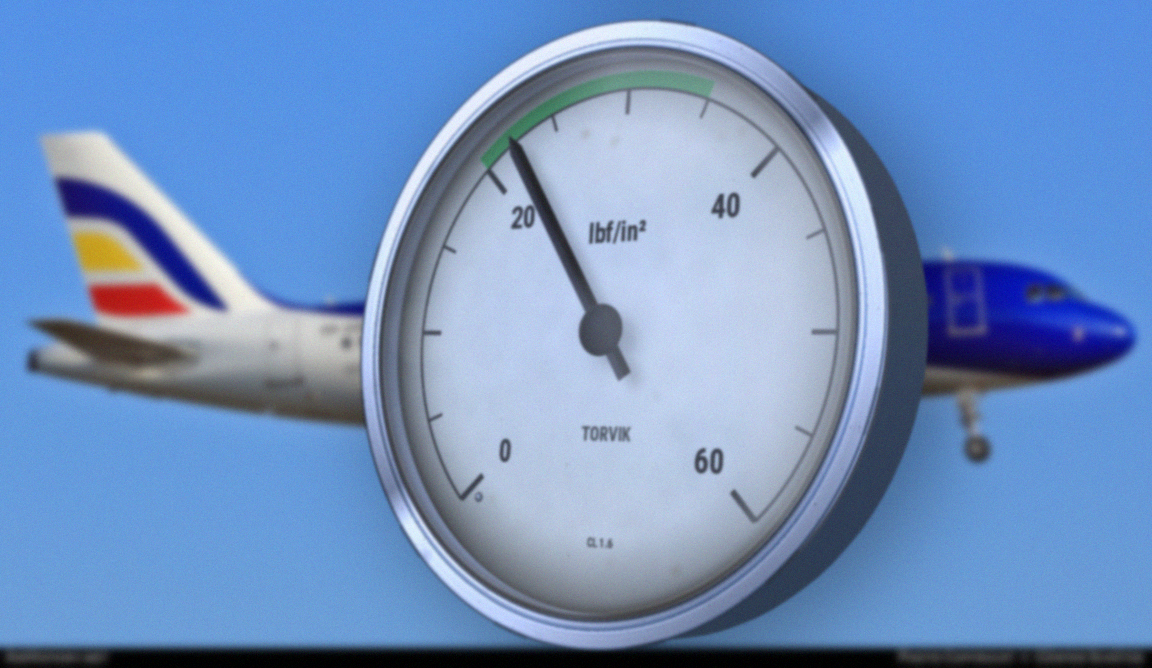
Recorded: 22.5 psi
